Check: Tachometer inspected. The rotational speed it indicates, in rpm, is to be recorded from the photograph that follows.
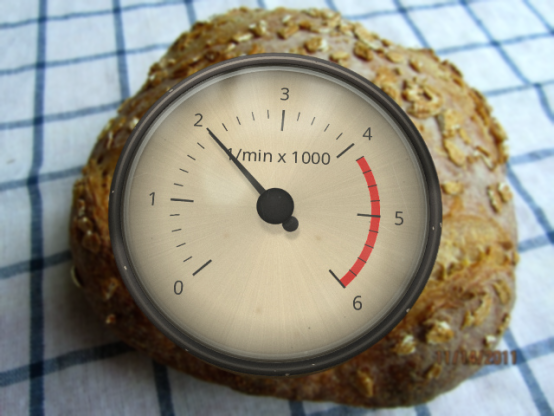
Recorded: 2000 rpm
